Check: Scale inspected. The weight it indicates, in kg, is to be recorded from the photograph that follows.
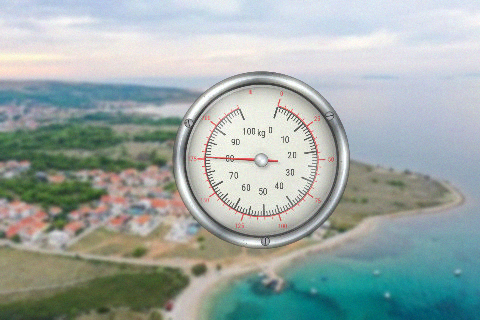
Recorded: 80 kg
